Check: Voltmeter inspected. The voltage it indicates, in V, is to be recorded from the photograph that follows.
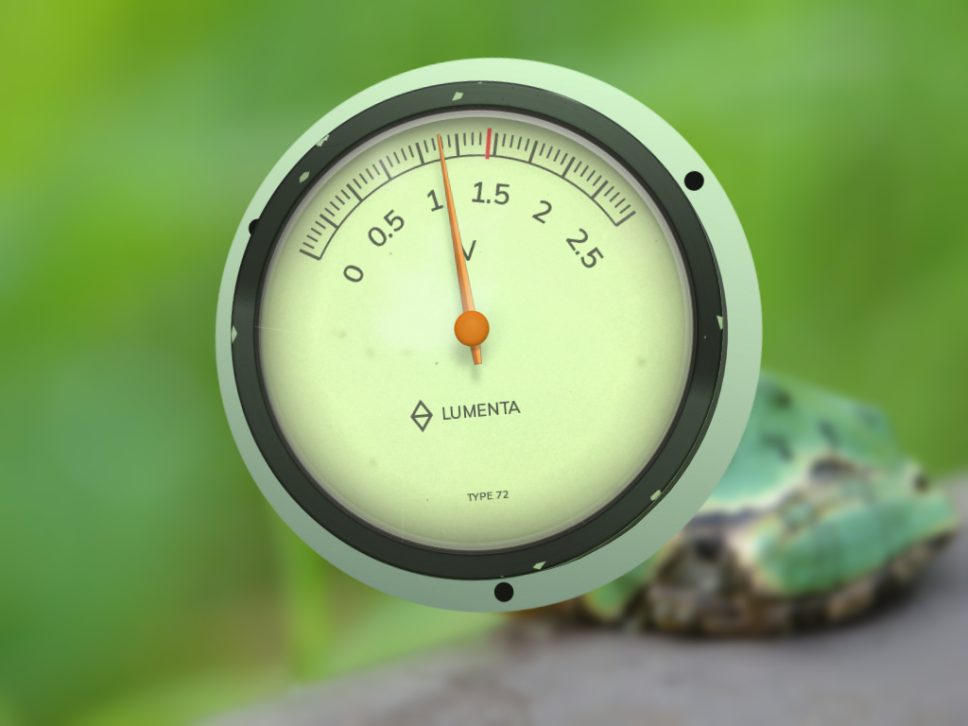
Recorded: 1.15 V
